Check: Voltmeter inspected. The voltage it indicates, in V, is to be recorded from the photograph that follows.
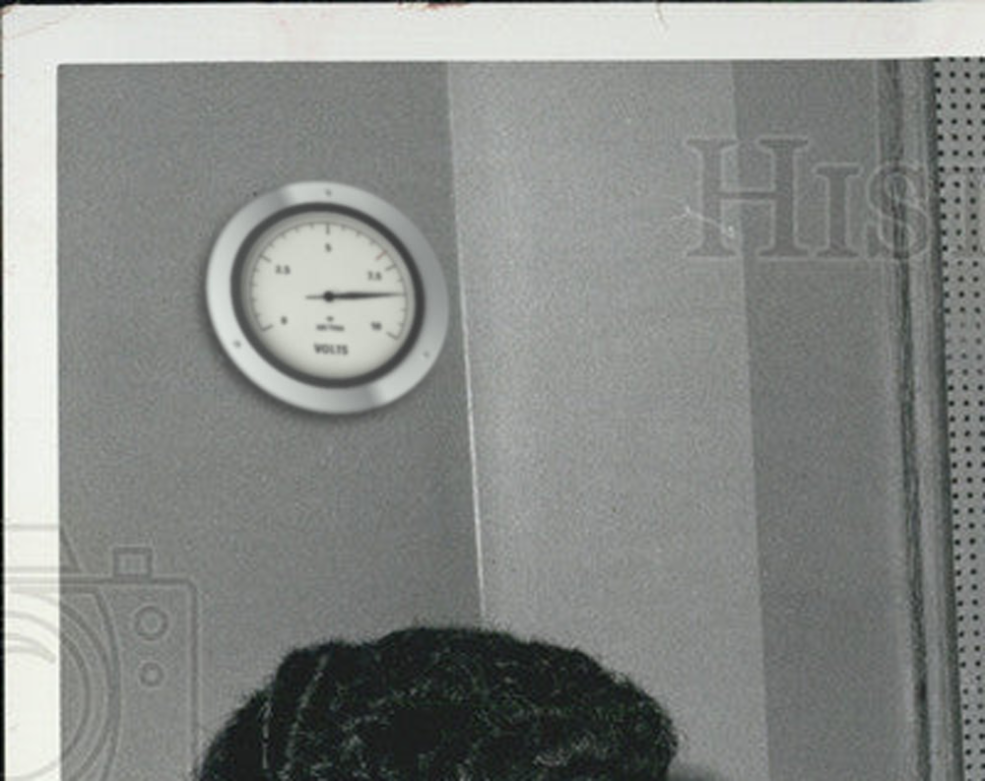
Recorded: 8.5 V
